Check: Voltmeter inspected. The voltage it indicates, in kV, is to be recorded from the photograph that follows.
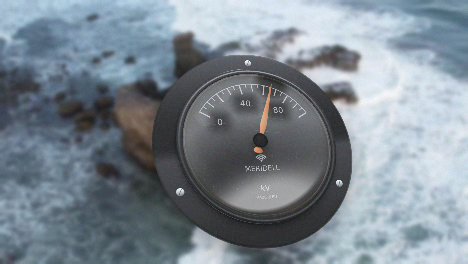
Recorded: 65 kV
